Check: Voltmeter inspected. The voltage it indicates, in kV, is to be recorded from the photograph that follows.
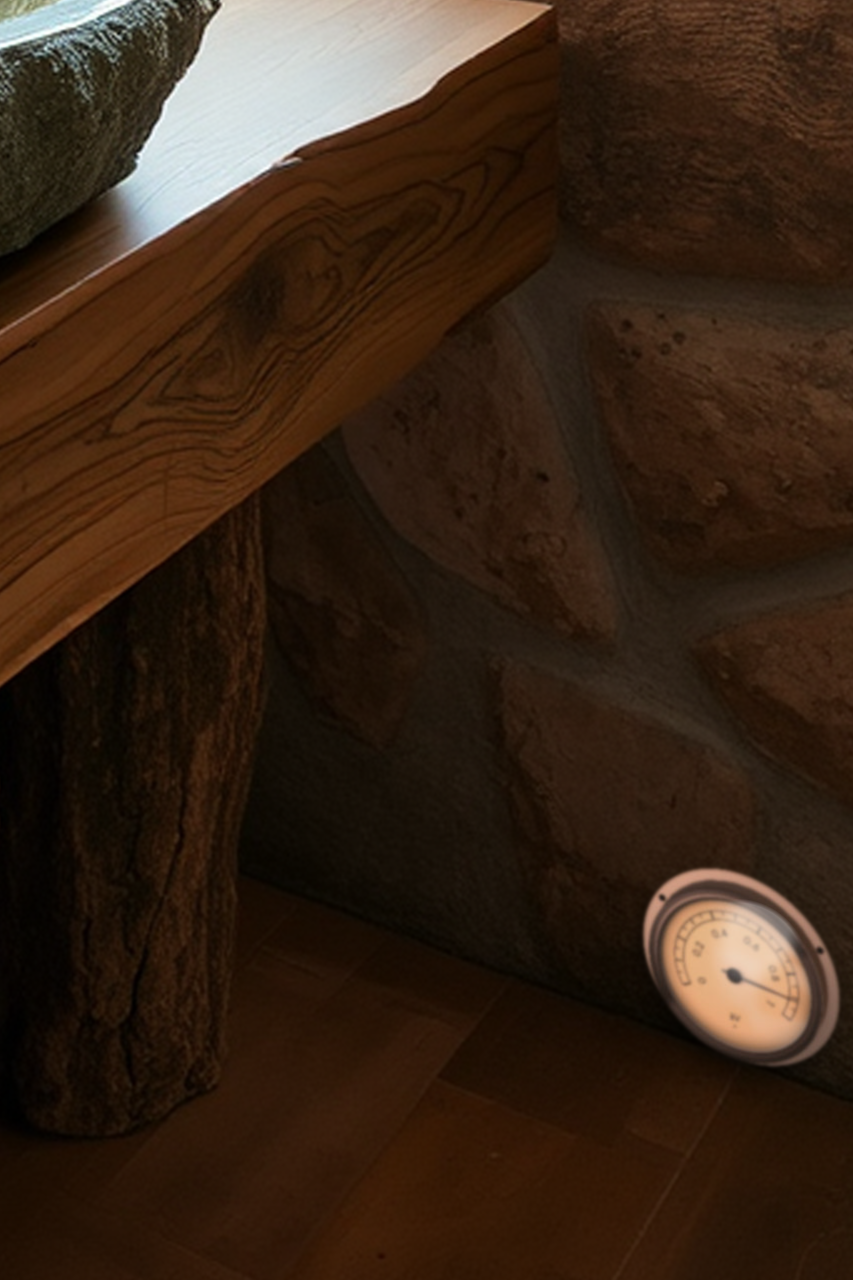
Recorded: 0.9 kV
